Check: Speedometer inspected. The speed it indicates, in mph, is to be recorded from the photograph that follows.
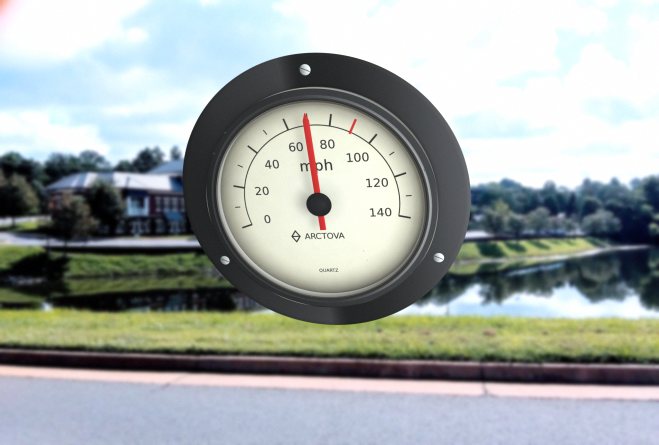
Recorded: 70 mph
